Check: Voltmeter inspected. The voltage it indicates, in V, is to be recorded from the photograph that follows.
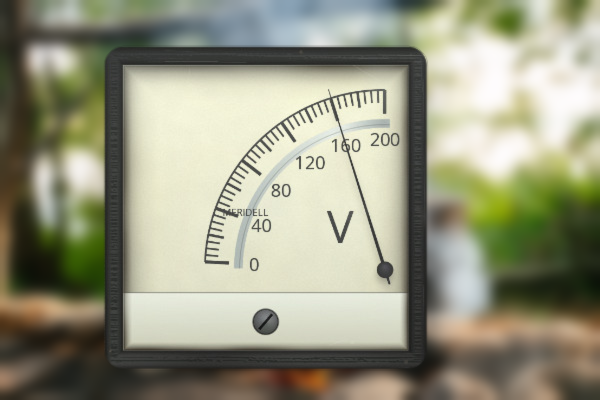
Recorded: 160 V
